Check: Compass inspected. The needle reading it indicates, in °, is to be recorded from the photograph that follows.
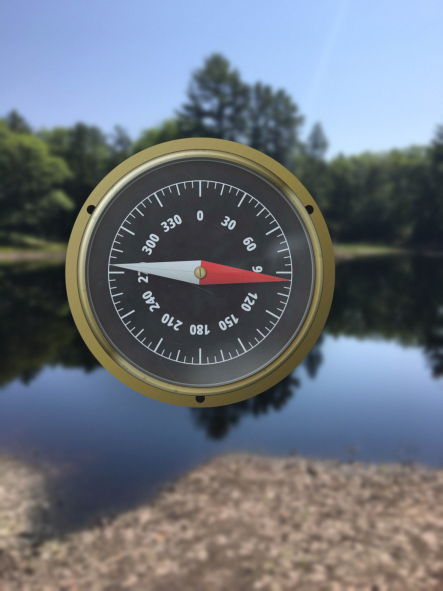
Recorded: 95 °
